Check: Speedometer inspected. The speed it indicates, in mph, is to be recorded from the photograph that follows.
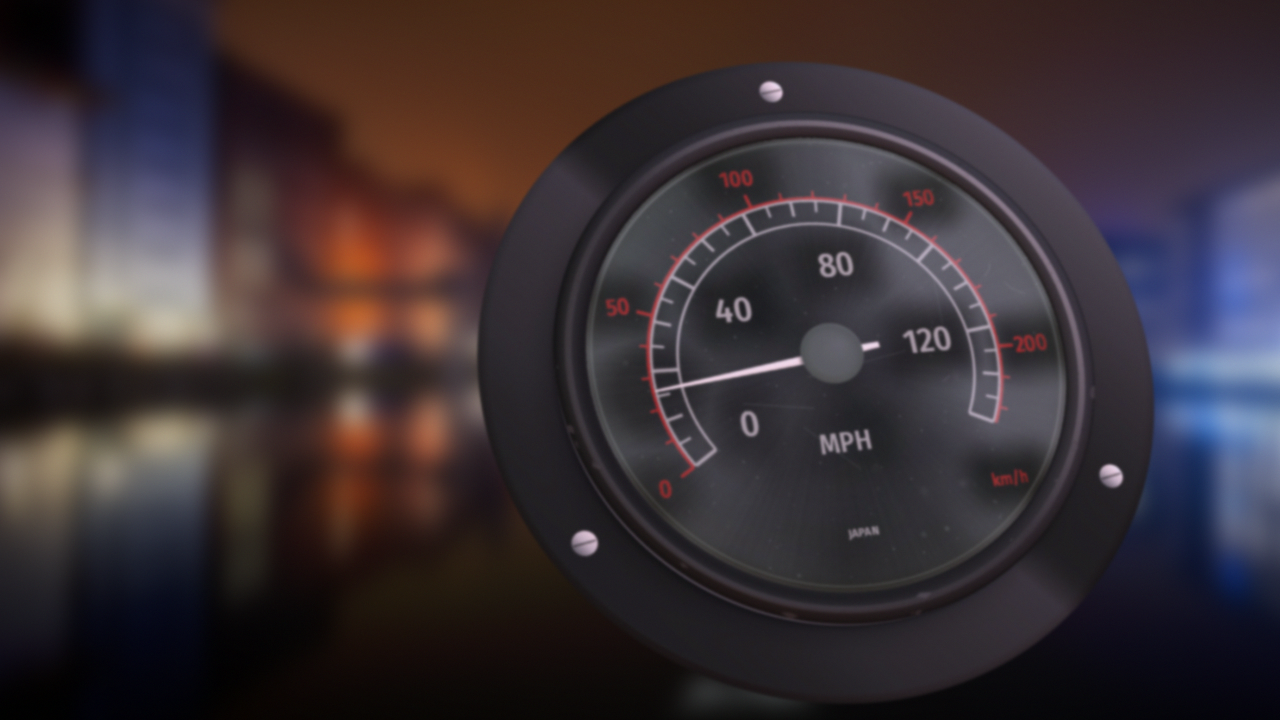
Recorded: 15 mph
